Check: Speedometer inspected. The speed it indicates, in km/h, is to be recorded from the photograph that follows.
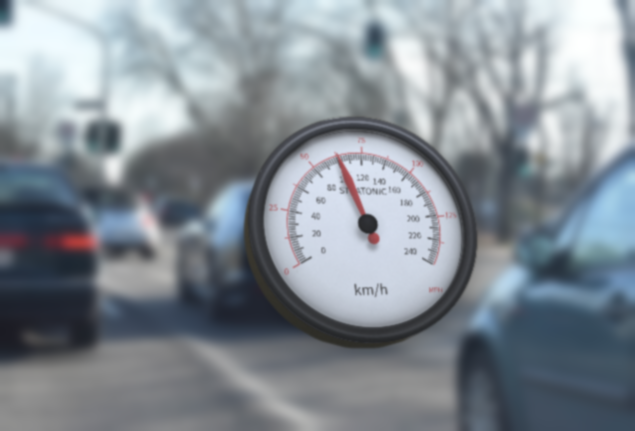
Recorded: 100 km/h
